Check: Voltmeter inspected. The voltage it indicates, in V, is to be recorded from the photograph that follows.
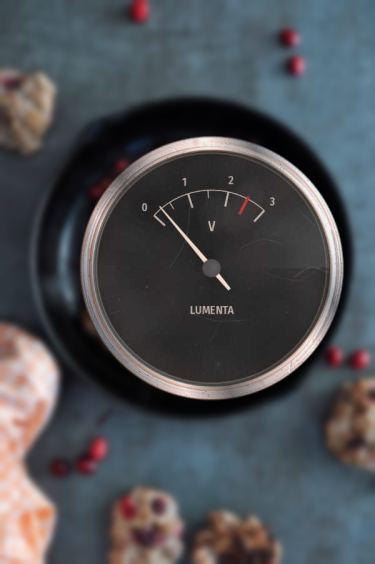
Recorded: 0.25 V
